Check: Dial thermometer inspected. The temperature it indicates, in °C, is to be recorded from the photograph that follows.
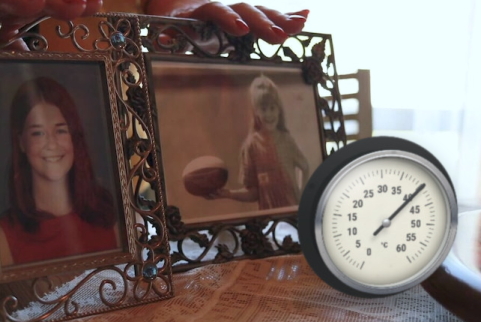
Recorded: 40 °C
